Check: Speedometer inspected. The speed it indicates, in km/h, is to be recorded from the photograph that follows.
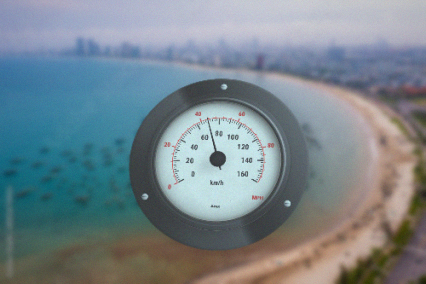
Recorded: 70 km/h
